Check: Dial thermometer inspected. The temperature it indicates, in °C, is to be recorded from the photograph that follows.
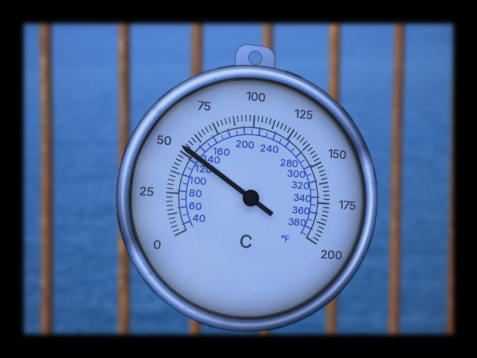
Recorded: 52.5 °C
